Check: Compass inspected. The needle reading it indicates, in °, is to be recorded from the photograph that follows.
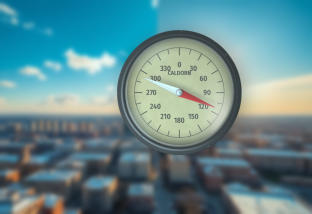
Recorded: 112.5 °
